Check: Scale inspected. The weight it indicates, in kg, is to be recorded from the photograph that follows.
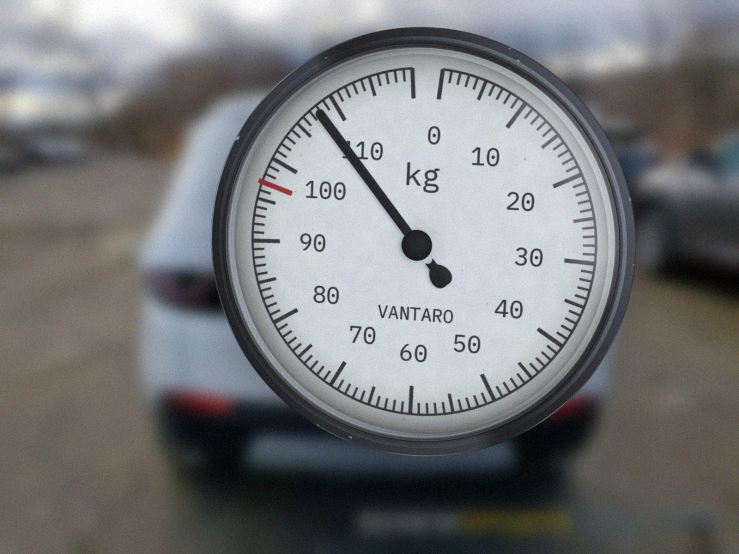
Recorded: 108 kg
